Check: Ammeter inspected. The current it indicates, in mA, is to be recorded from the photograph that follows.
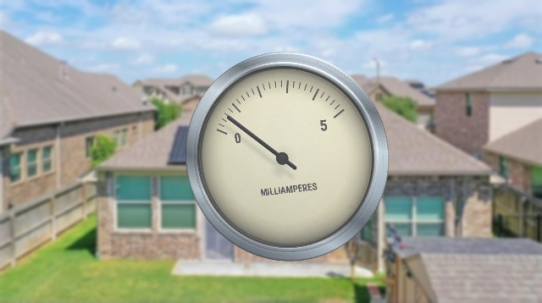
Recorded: 0.6 mA
